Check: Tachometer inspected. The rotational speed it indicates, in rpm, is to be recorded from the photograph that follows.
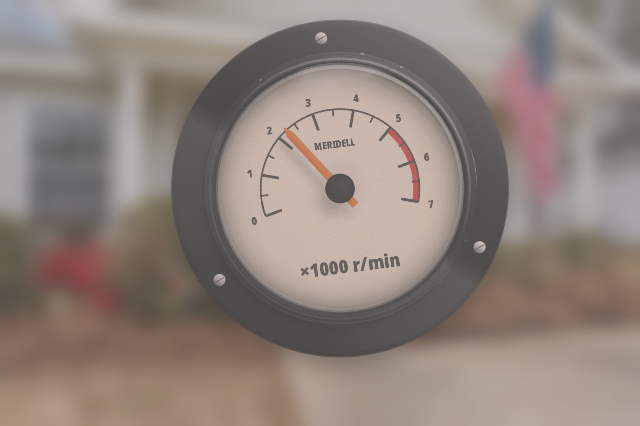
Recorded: 2250 rpm
